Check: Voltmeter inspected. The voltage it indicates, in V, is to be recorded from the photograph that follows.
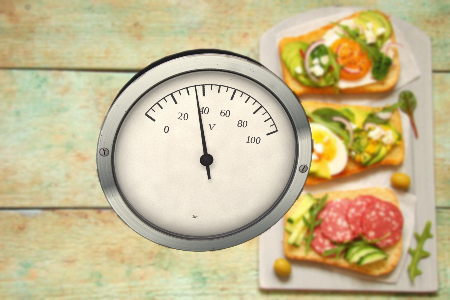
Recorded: 35 V
